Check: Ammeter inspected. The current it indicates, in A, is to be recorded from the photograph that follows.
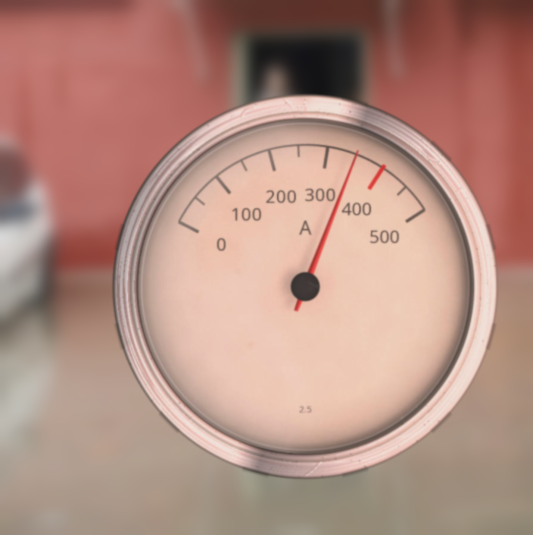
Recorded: 350 A
